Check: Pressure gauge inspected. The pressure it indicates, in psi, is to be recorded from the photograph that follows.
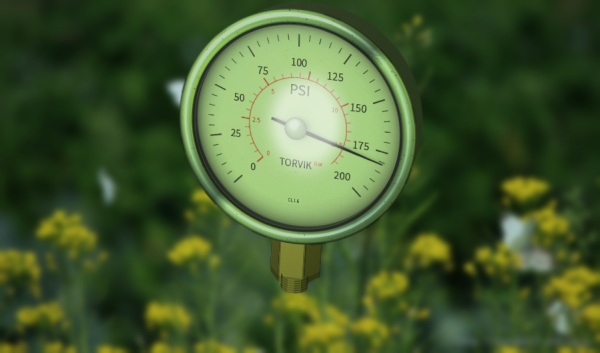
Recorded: 180 psi
